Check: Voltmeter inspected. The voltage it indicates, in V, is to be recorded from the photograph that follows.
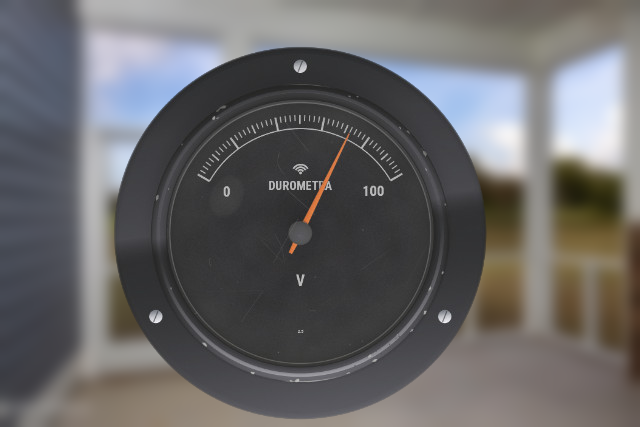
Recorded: 72 V
